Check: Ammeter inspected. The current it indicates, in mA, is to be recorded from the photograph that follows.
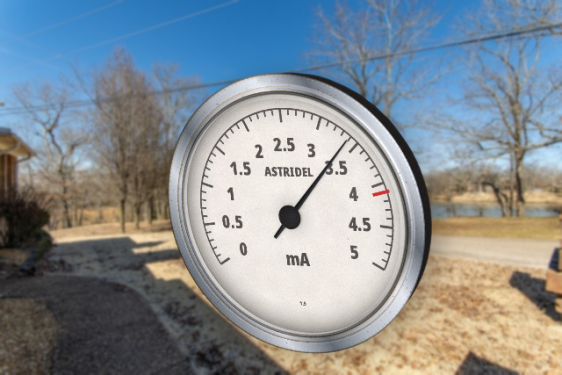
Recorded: 3.4 mA
